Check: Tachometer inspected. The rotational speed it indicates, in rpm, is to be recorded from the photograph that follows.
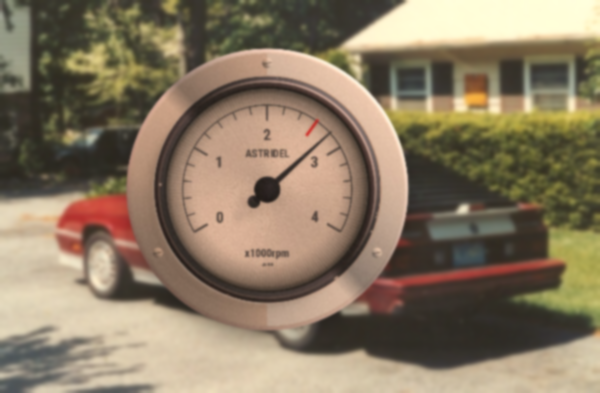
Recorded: 2800 rpm
